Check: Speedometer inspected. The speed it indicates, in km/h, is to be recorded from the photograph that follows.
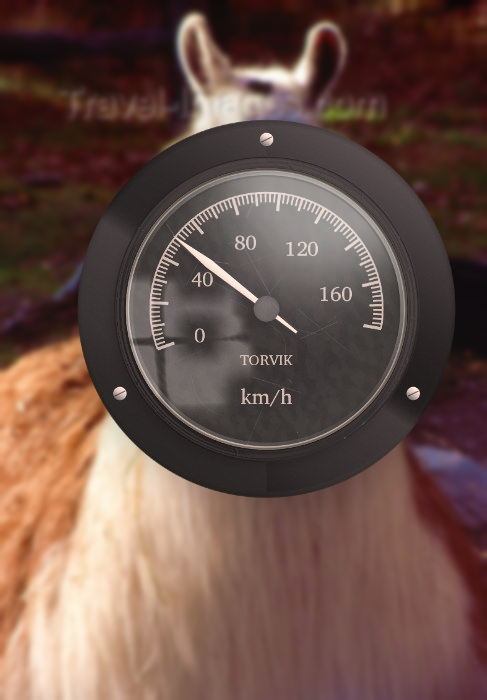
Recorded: 50 km/h
